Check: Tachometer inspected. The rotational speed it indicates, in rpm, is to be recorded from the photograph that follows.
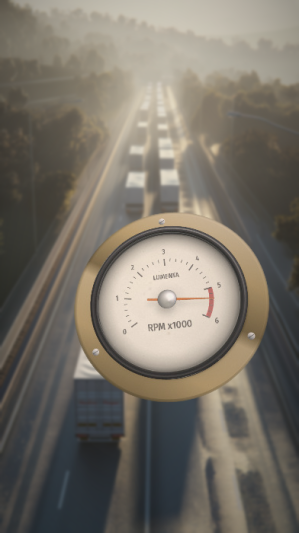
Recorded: 5400 rpm
